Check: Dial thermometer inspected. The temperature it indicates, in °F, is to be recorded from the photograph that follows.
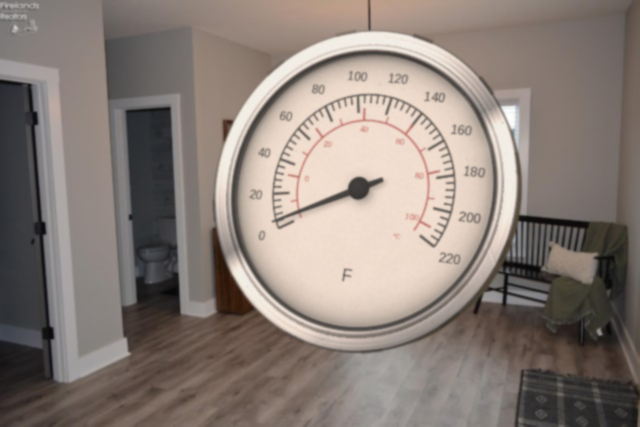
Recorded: 4 °F
